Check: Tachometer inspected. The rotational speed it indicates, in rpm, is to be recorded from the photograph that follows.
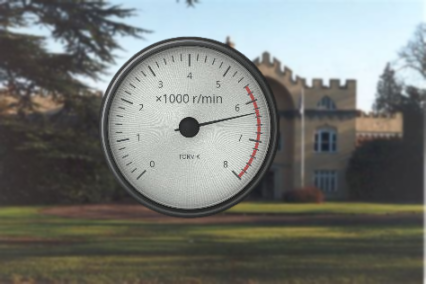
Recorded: 6300 rpm
